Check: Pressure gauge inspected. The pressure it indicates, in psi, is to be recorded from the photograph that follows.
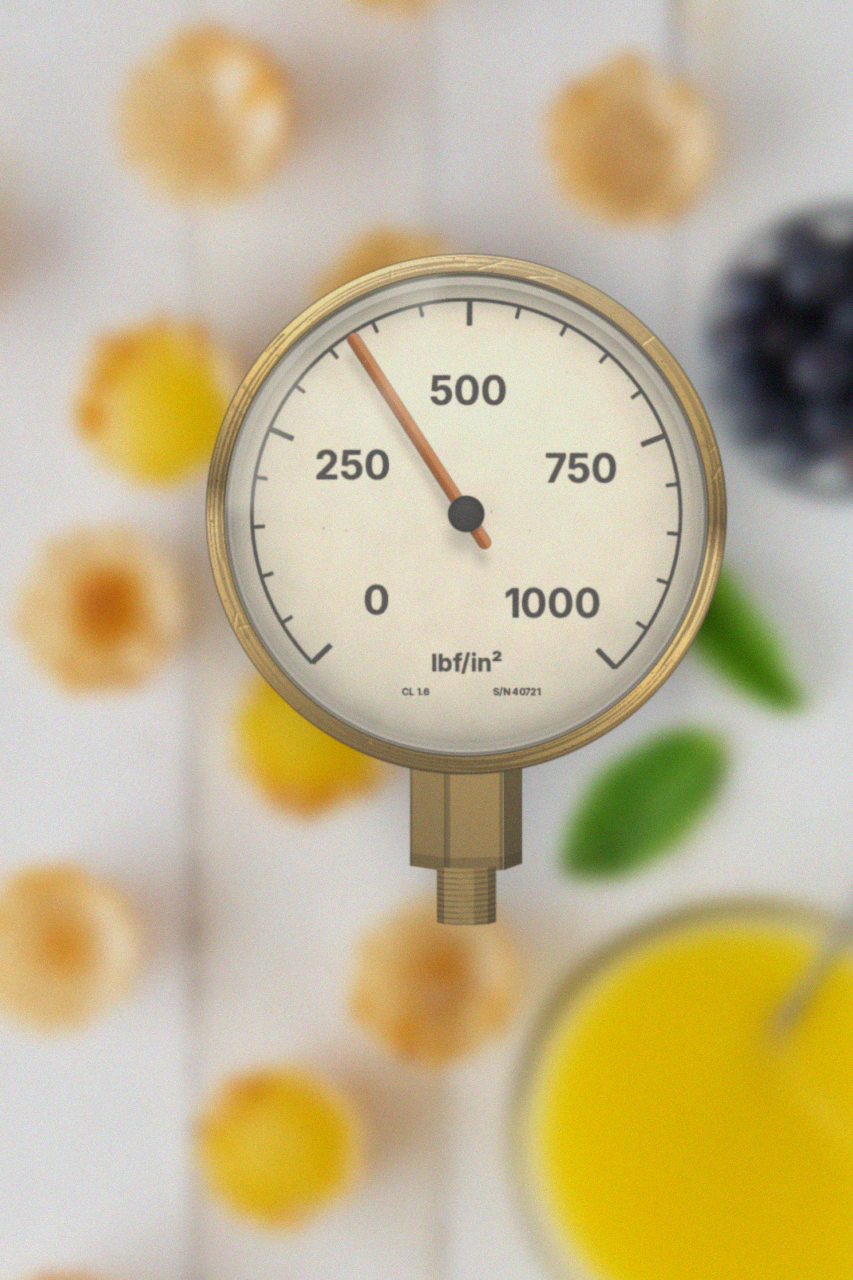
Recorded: 375 psi
